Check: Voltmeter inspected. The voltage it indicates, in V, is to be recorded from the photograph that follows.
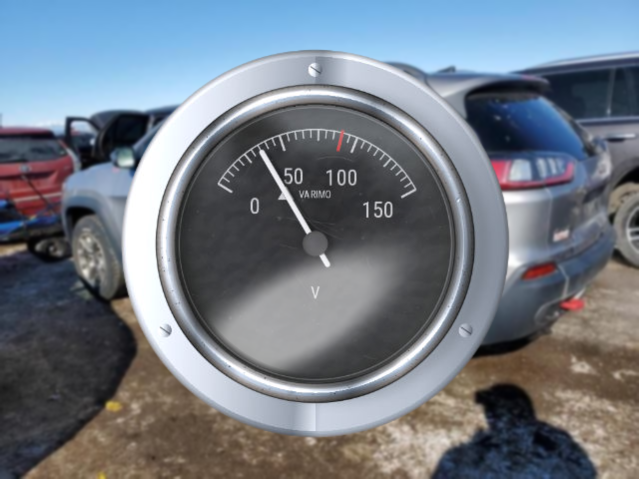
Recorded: 35 V
